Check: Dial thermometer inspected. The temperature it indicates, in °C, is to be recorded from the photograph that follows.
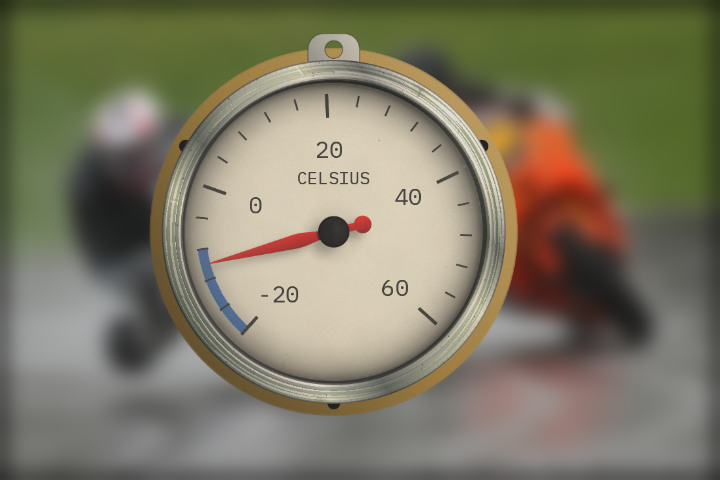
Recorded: -10 °C
